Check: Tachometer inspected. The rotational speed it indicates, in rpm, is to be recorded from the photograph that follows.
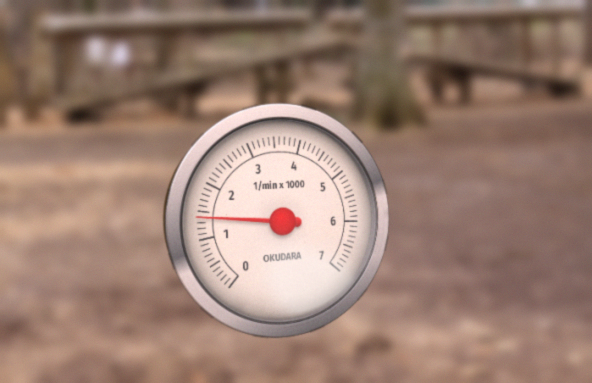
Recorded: 1400 rpm
